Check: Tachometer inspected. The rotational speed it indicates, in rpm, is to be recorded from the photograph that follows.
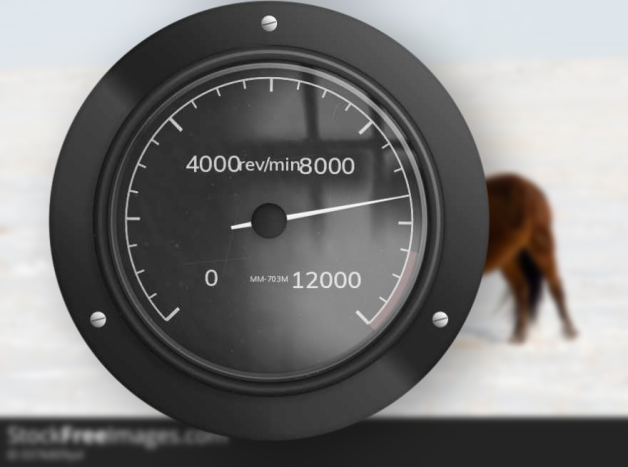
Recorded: 9500 rpm
